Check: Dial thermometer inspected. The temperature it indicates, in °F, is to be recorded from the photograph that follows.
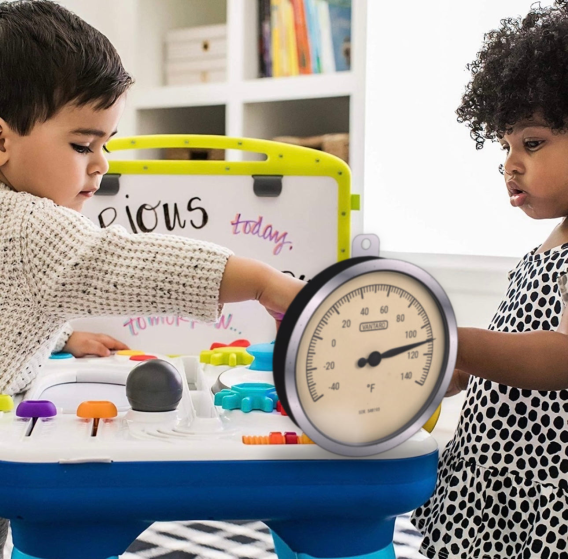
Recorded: 110 °F
